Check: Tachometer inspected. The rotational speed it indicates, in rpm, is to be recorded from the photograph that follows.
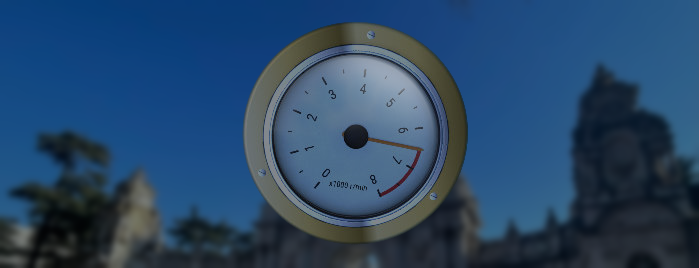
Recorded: 6500 rpm
